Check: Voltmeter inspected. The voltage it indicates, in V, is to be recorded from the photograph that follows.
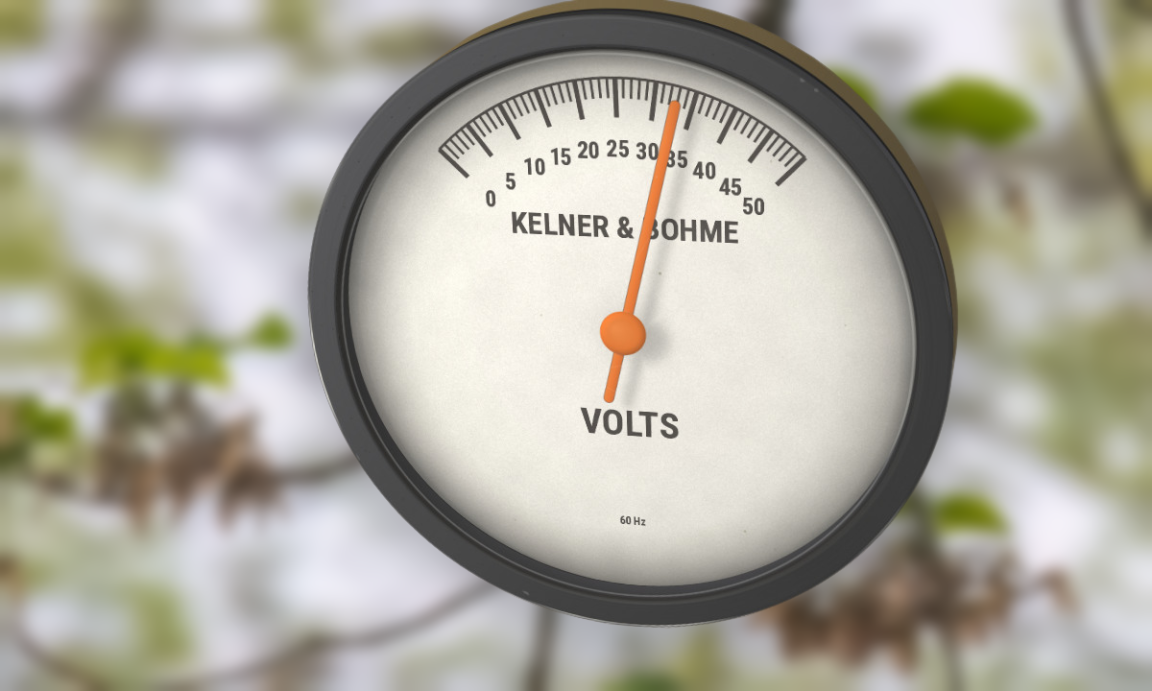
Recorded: 33 V
